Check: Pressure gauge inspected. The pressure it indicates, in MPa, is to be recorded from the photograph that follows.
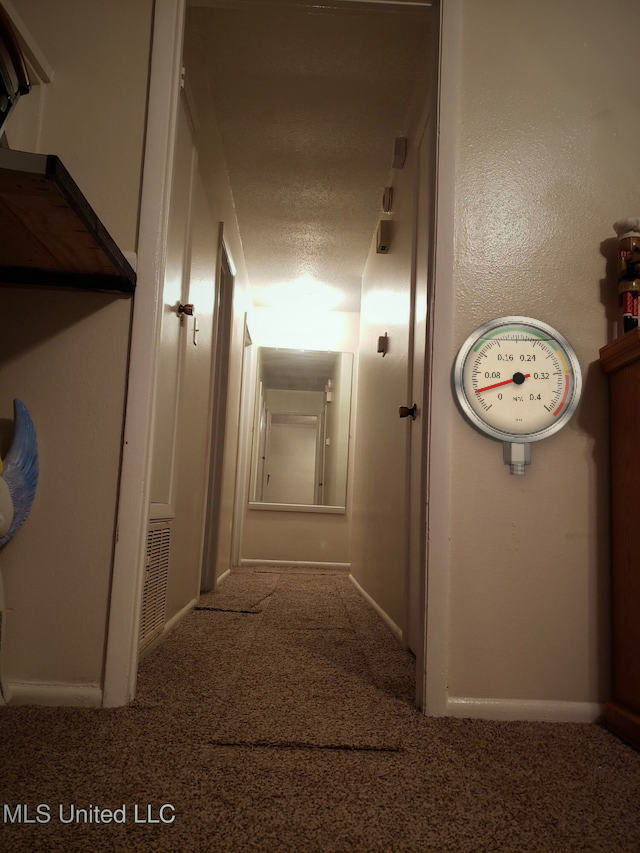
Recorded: 0.04 MPa
